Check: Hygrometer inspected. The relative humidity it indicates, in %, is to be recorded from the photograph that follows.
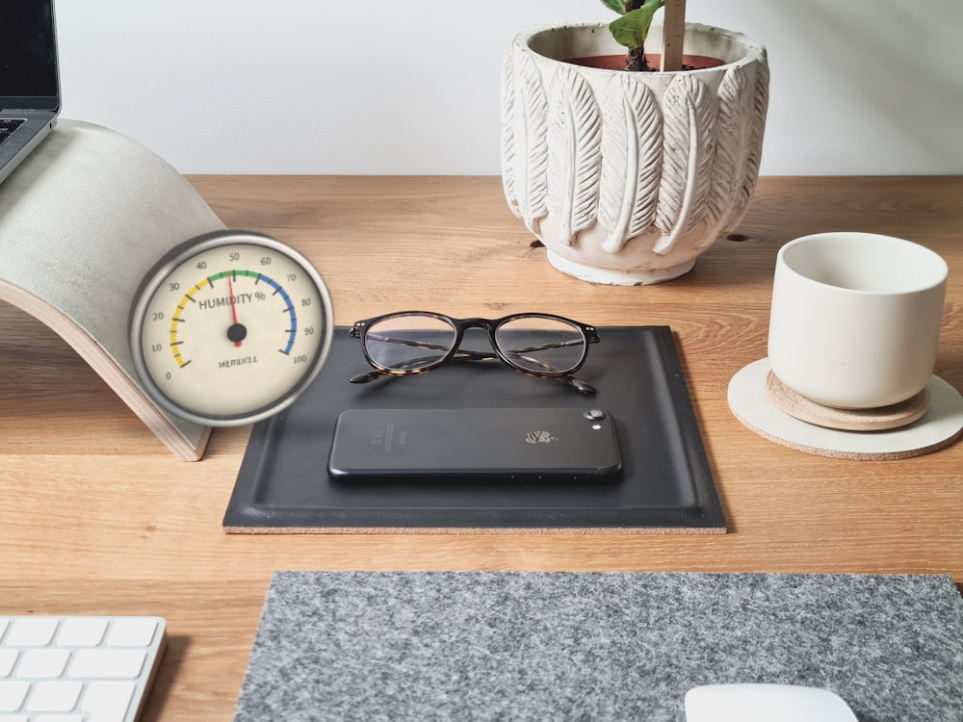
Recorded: 47.5 %
